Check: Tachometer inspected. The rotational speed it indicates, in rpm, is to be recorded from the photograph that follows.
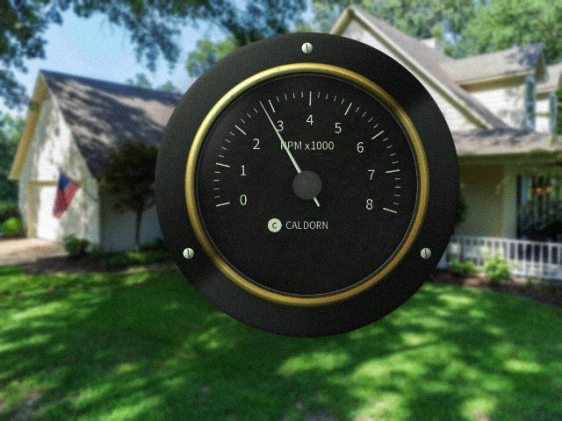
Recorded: 2800 rpm
